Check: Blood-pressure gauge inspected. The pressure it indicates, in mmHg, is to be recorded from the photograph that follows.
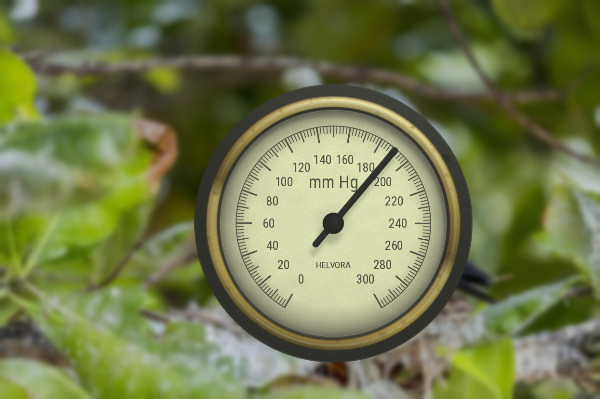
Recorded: 190 mmHg
